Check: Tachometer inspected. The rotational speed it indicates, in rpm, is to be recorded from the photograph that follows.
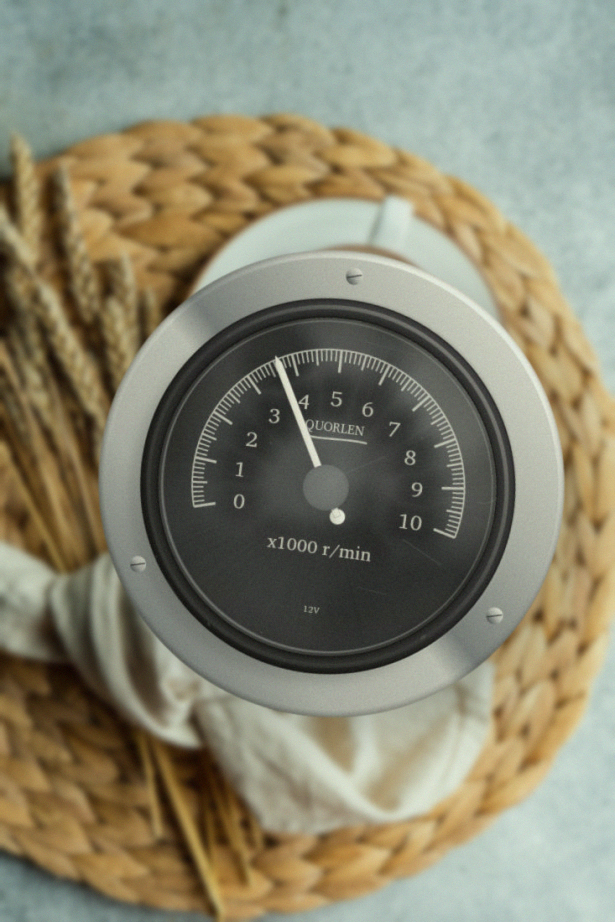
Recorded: 3700 rpm
